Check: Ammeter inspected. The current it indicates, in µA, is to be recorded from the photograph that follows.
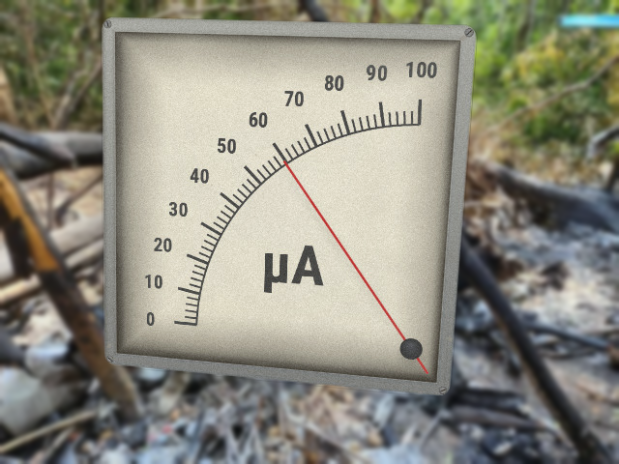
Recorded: 60 µA
